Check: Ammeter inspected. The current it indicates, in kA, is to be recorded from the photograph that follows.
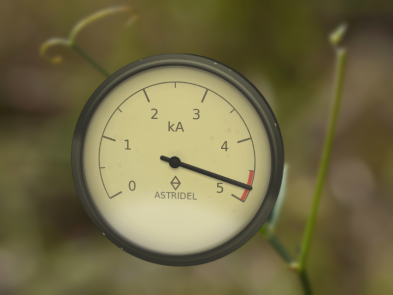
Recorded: 4.75 kA
